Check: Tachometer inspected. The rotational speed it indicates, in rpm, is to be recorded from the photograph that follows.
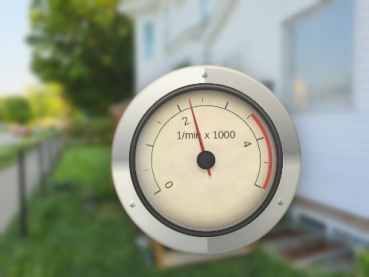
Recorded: 2250 rpm
